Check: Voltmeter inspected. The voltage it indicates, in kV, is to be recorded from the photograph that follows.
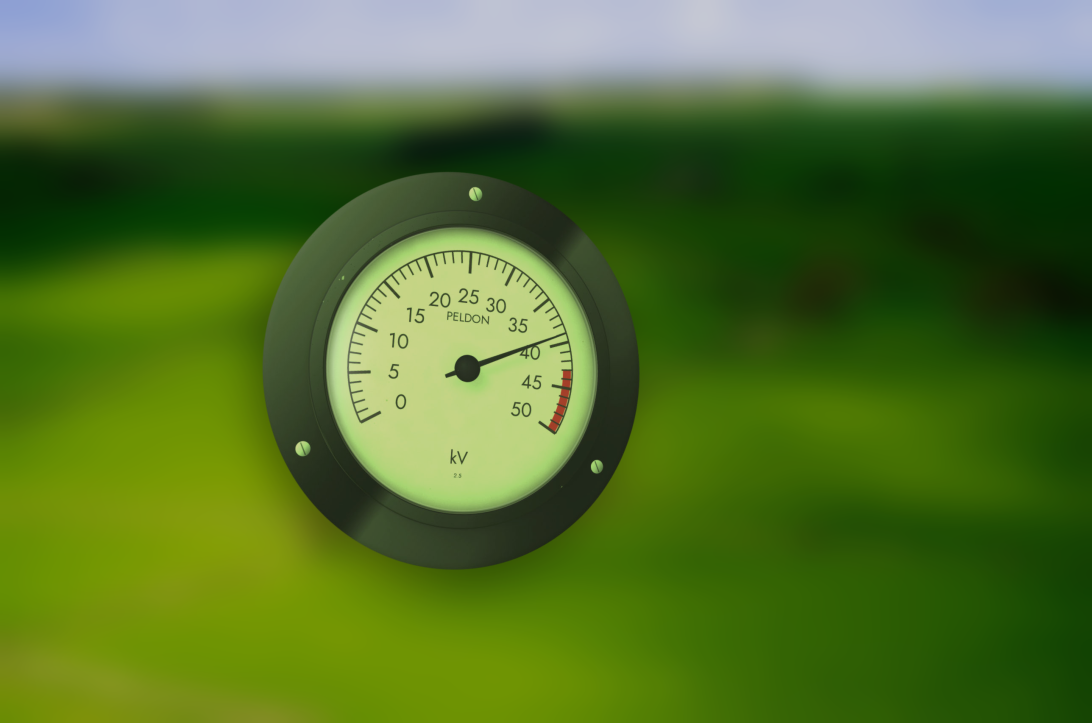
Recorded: 39 kV
